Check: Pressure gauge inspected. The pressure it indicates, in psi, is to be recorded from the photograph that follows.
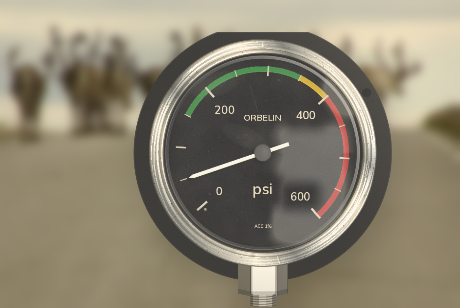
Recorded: 50 psi
